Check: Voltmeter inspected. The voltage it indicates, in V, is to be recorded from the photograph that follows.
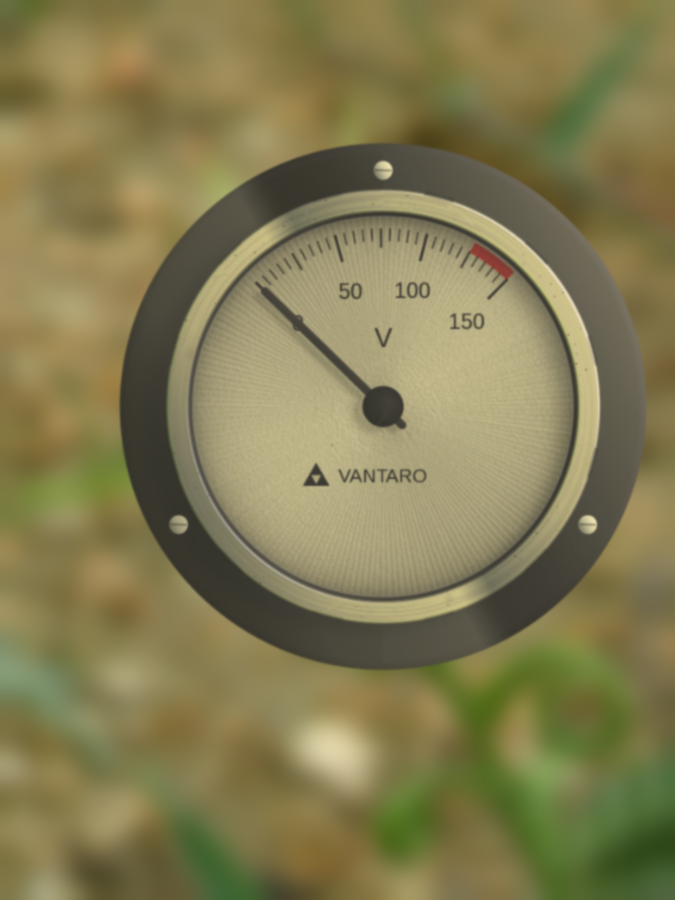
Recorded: 0 V
